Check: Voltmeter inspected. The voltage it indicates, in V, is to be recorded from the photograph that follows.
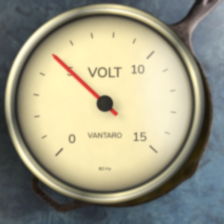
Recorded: 5 V
